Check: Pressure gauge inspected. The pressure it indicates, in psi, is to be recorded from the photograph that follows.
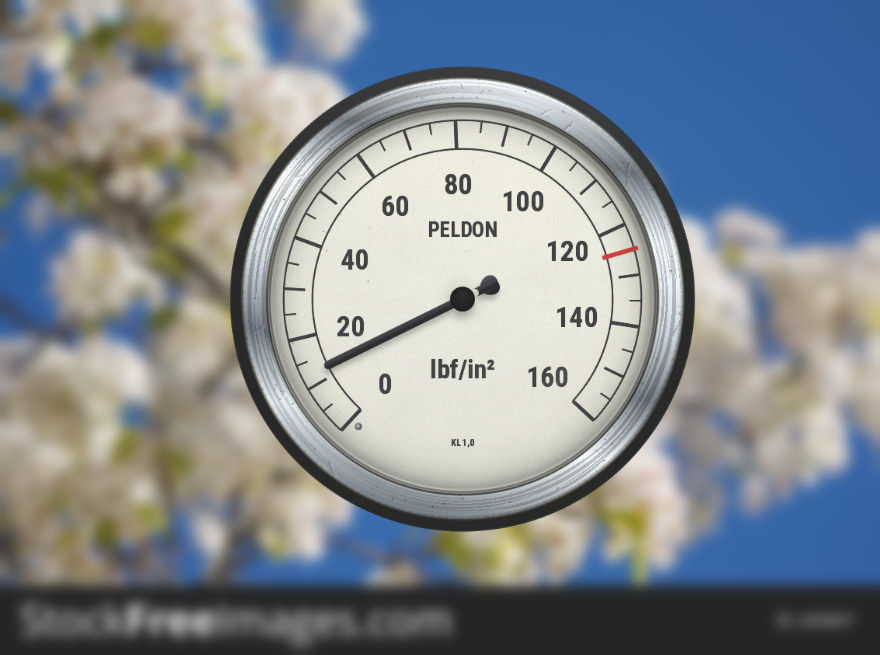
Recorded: 12.5 psi
